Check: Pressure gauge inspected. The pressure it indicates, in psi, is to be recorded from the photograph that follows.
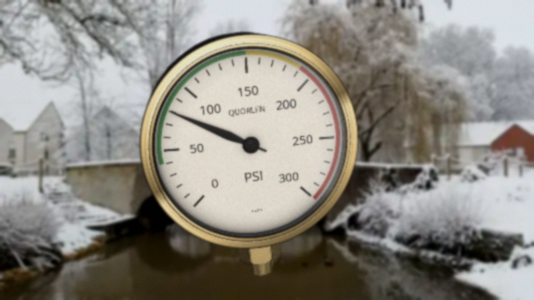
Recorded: 80 psi
